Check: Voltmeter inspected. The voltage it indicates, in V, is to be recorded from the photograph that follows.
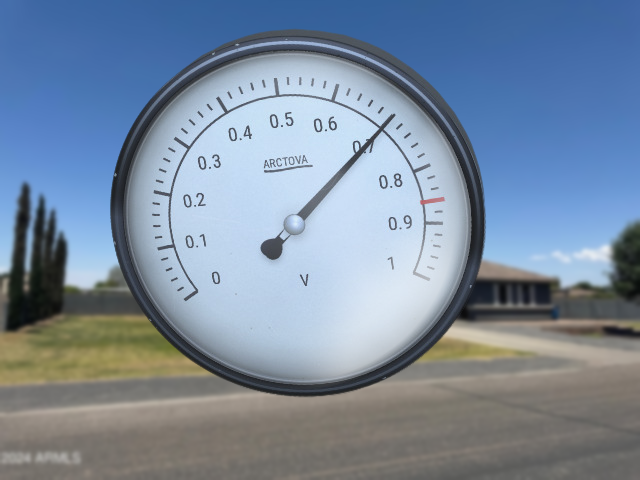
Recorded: 0.7 V
